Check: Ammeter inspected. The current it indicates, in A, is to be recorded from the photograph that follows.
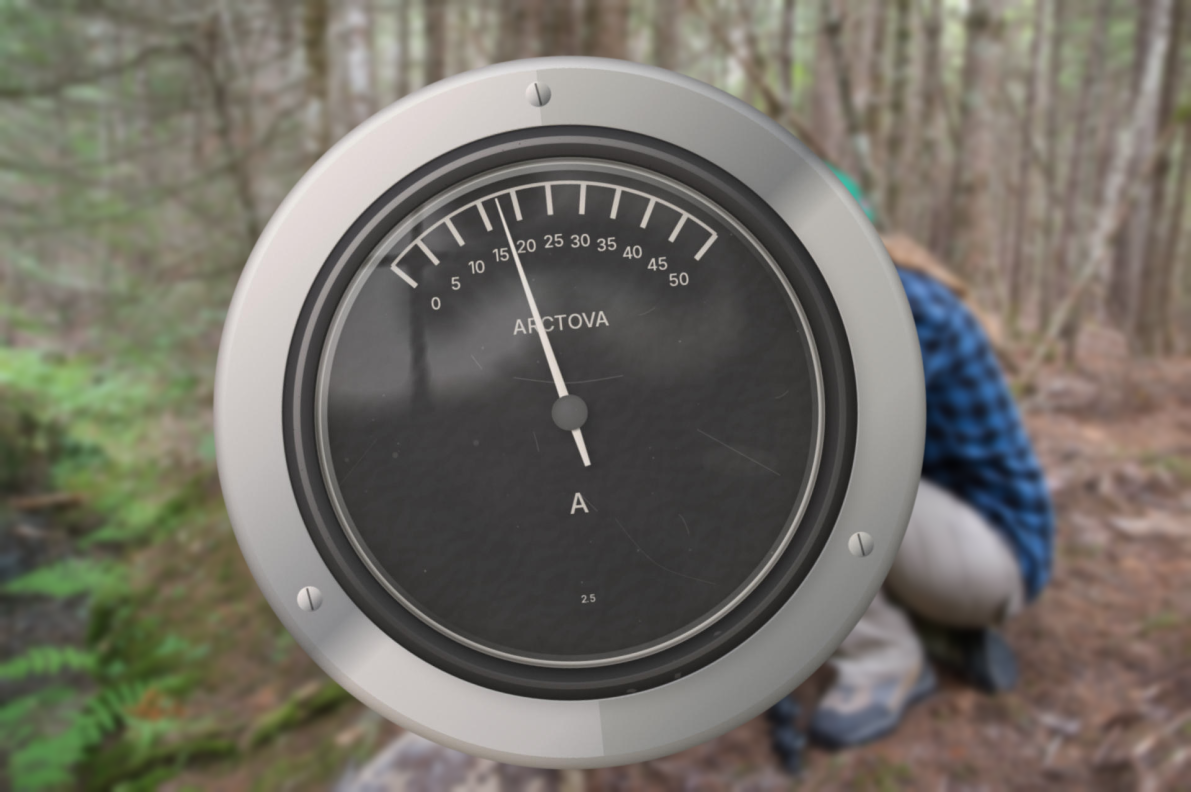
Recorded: 17.5 A
